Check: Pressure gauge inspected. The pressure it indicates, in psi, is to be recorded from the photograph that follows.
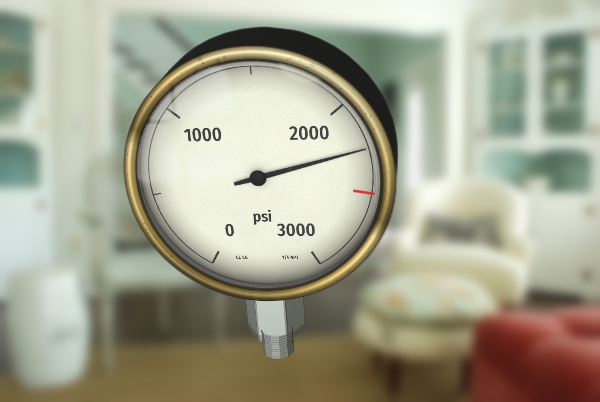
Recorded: 2250 psi
